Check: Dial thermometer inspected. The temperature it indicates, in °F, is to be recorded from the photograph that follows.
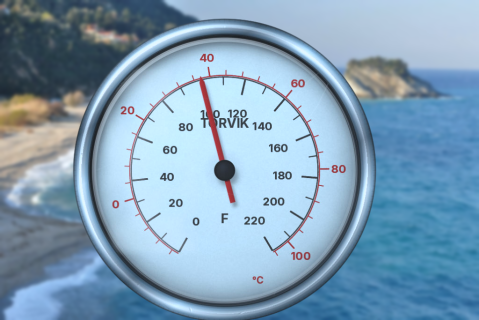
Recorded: 100 °F
